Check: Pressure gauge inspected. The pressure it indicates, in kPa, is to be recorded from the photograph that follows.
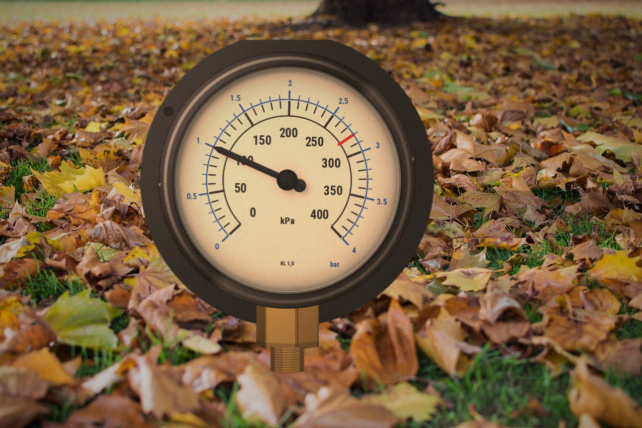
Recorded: 100 kPa
